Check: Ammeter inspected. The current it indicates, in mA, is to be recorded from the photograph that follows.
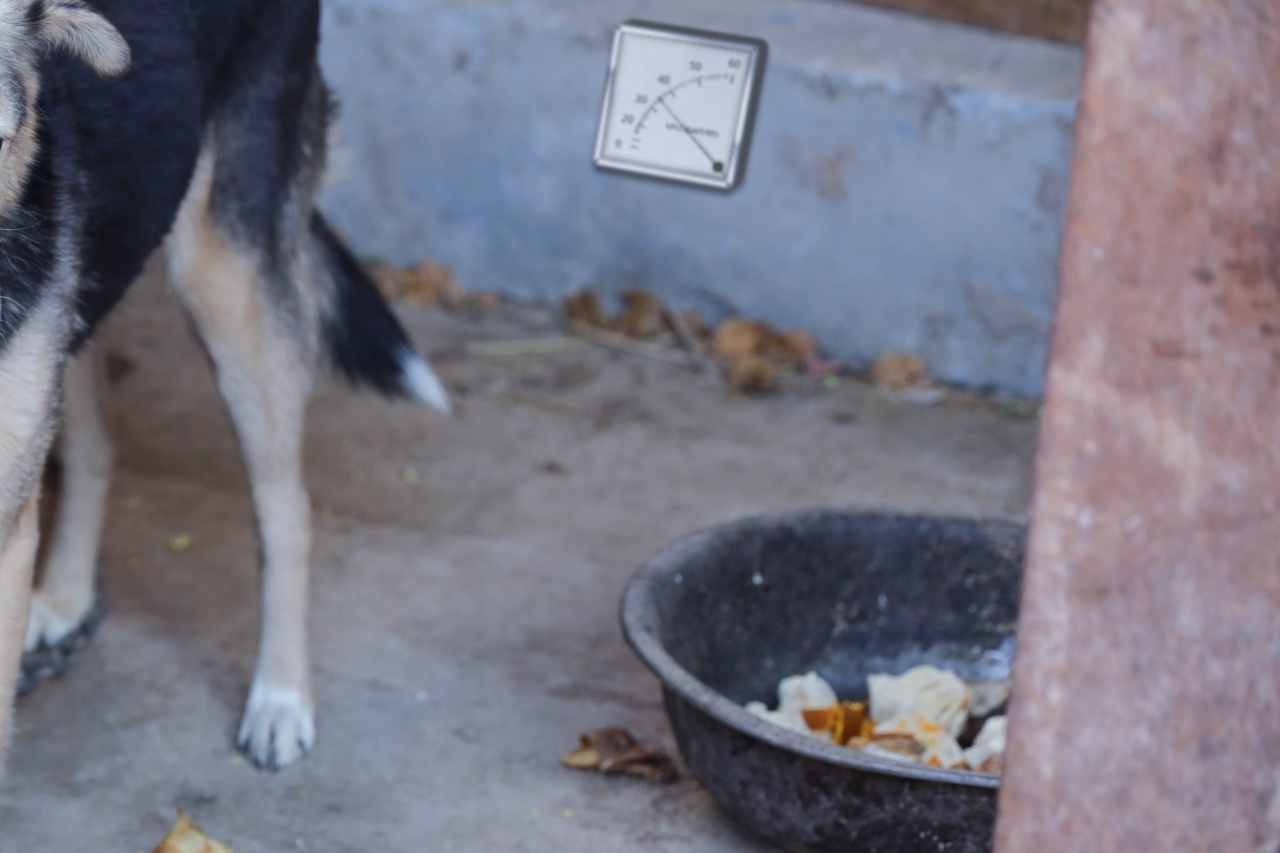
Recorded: 35 mA
